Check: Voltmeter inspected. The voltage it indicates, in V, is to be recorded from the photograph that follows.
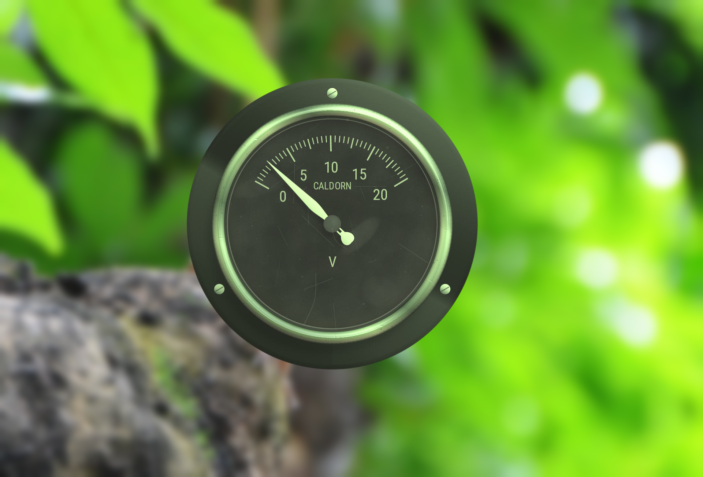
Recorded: 2.5 V
